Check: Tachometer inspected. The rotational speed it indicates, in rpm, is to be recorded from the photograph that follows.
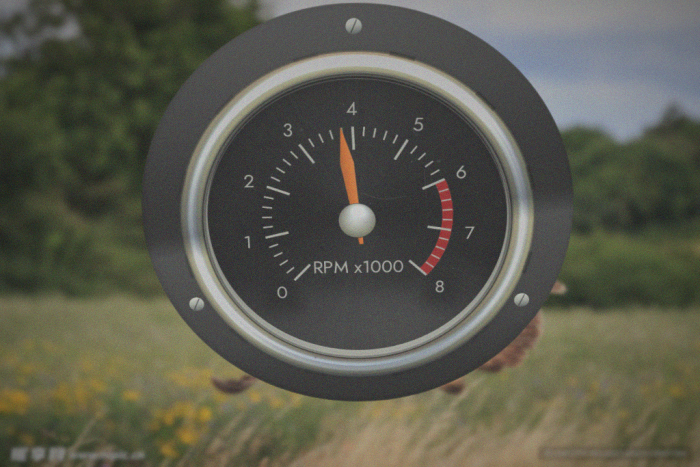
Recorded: 3800 rpm
